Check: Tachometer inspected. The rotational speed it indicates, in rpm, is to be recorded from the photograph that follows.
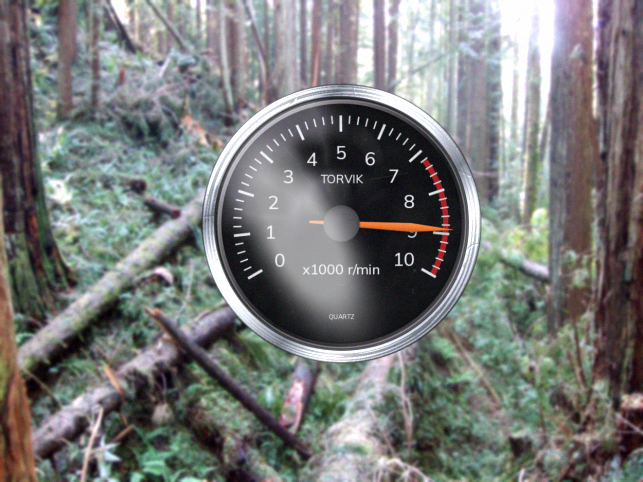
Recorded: 8900 rpm
